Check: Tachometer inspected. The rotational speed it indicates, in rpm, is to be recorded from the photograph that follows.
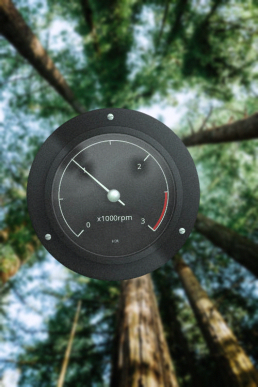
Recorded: 1000 rpm
